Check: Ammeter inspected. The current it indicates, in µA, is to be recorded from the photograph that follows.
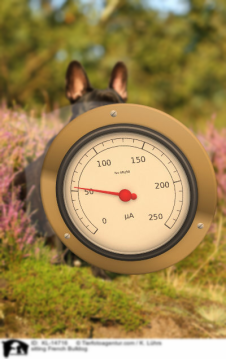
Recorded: 55 µA
